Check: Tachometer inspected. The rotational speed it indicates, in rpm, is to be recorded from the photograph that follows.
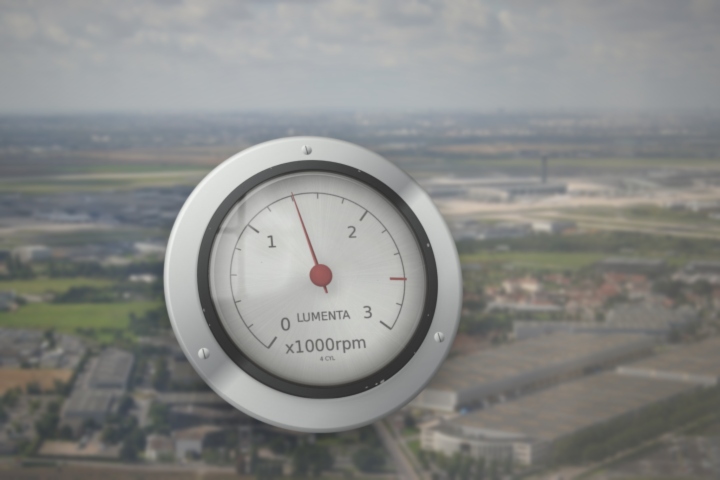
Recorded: 1400 rpm
